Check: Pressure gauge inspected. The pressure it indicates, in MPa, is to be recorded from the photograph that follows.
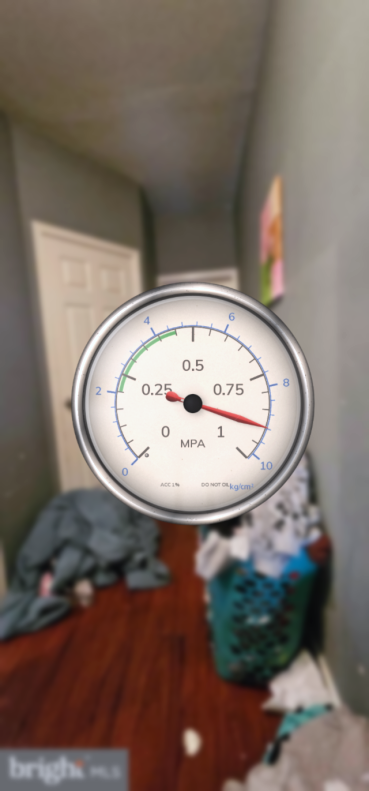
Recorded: 0.9 MPa
